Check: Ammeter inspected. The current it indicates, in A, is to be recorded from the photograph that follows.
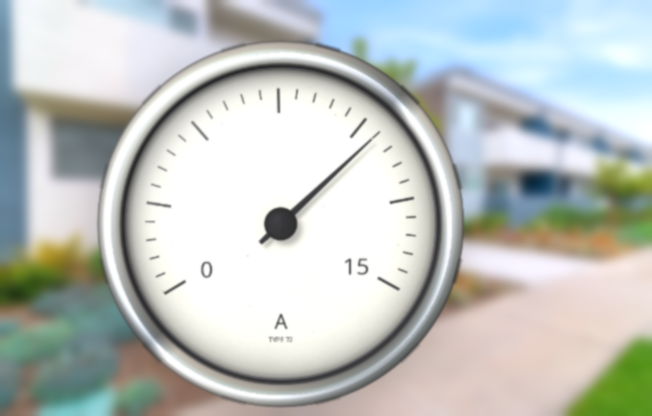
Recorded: 10.5 A
